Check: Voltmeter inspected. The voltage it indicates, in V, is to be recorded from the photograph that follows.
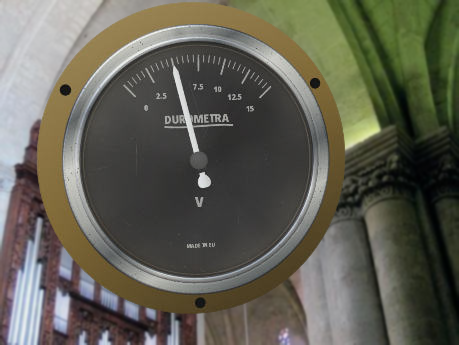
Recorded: 5 V
